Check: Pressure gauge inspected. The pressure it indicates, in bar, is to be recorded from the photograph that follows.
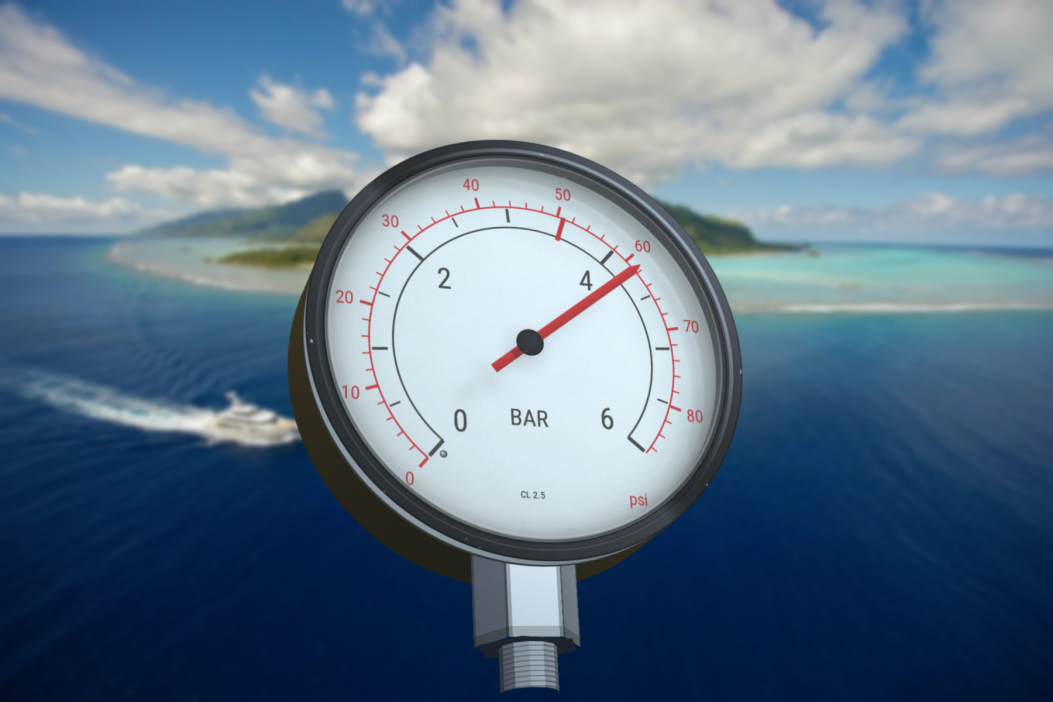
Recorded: 4.25 bar
